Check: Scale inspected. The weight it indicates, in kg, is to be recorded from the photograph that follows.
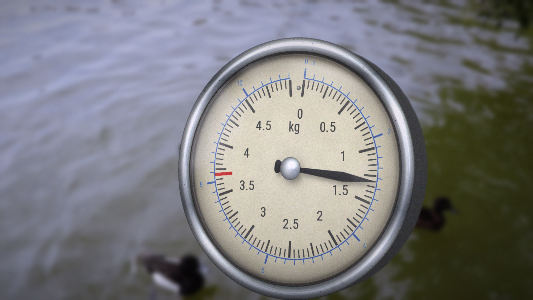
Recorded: 1.3 kg
